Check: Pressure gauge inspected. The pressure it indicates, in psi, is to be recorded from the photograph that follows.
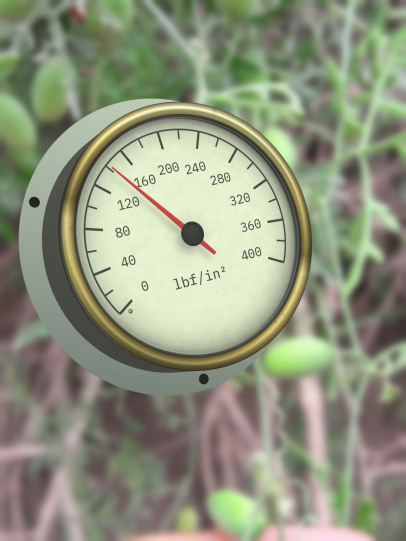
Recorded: 140 psi
